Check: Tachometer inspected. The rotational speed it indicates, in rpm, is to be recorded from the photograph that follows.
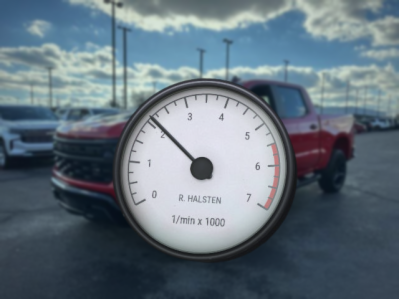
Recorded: 2125 rpm
